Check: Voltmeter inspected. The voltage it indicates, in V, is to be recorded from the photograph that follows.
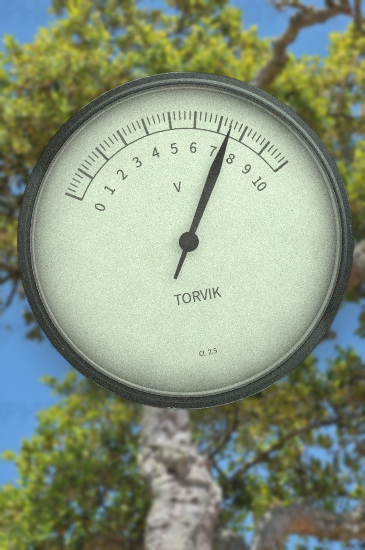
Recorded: 7.4 V
